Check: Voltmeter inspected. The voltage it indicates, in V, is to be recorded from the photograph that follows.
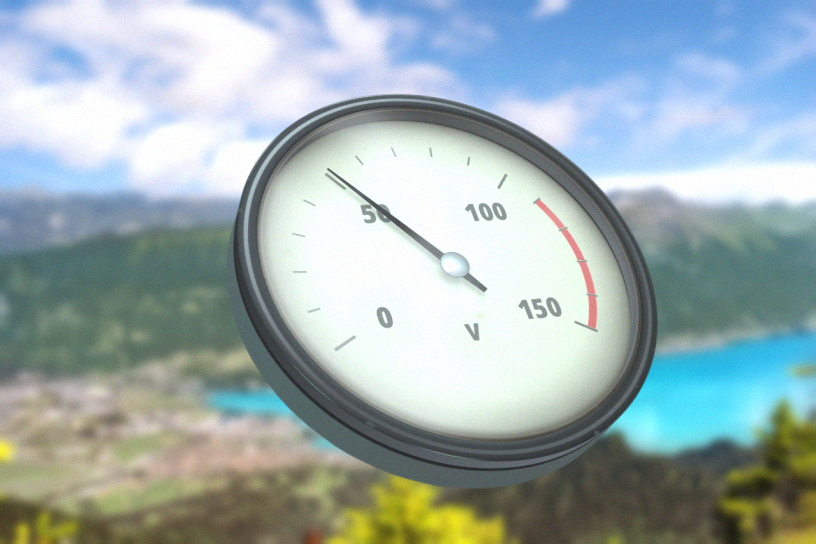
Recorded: 50 V
